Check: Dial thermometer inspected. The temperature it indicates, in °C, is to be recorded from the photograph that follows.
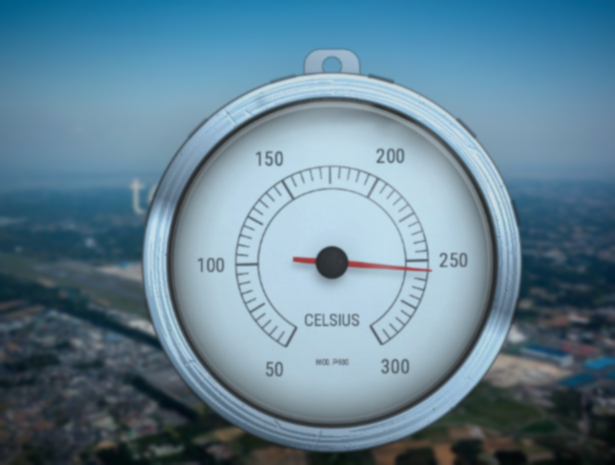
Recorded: 255 °C
